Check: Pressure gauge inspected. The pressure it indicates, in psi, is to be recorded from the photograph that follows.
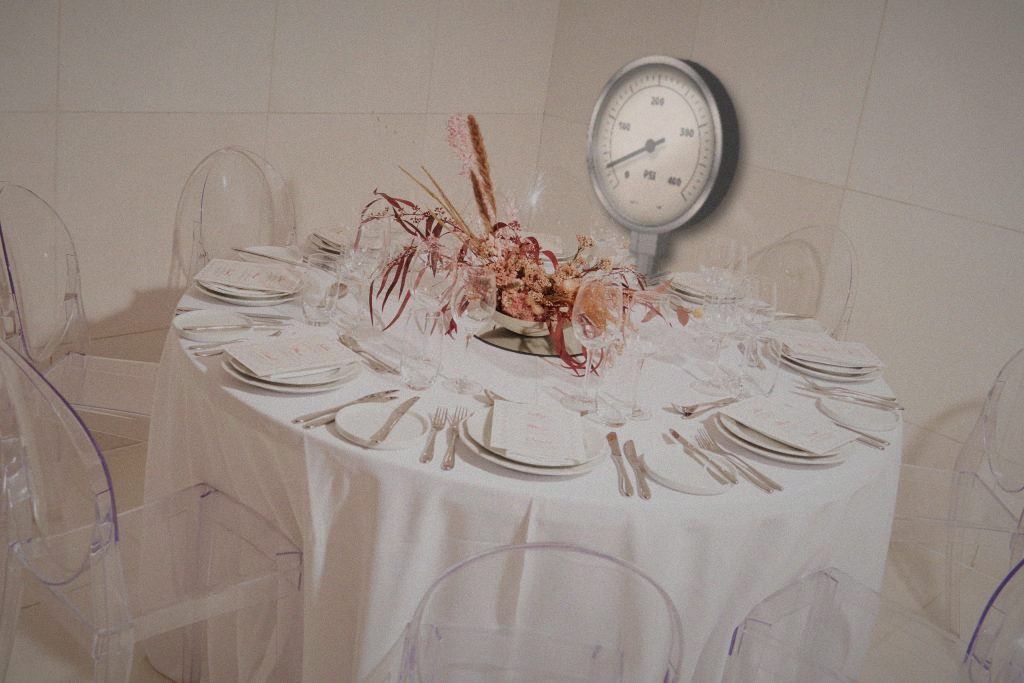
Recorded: 30 psi
